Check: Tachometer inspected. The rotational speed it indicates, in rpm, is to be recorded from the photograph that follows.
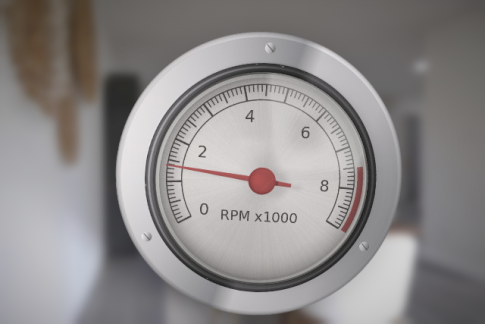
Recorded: 1400 rpm
